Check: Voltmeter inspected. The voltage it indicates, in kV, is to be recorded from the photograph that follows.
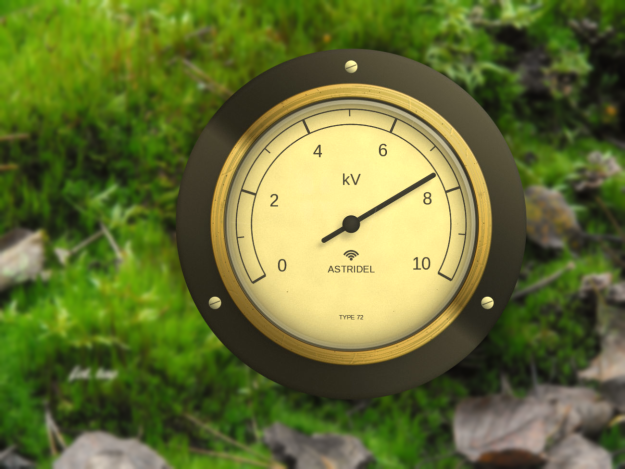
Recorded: 7.5 kV
